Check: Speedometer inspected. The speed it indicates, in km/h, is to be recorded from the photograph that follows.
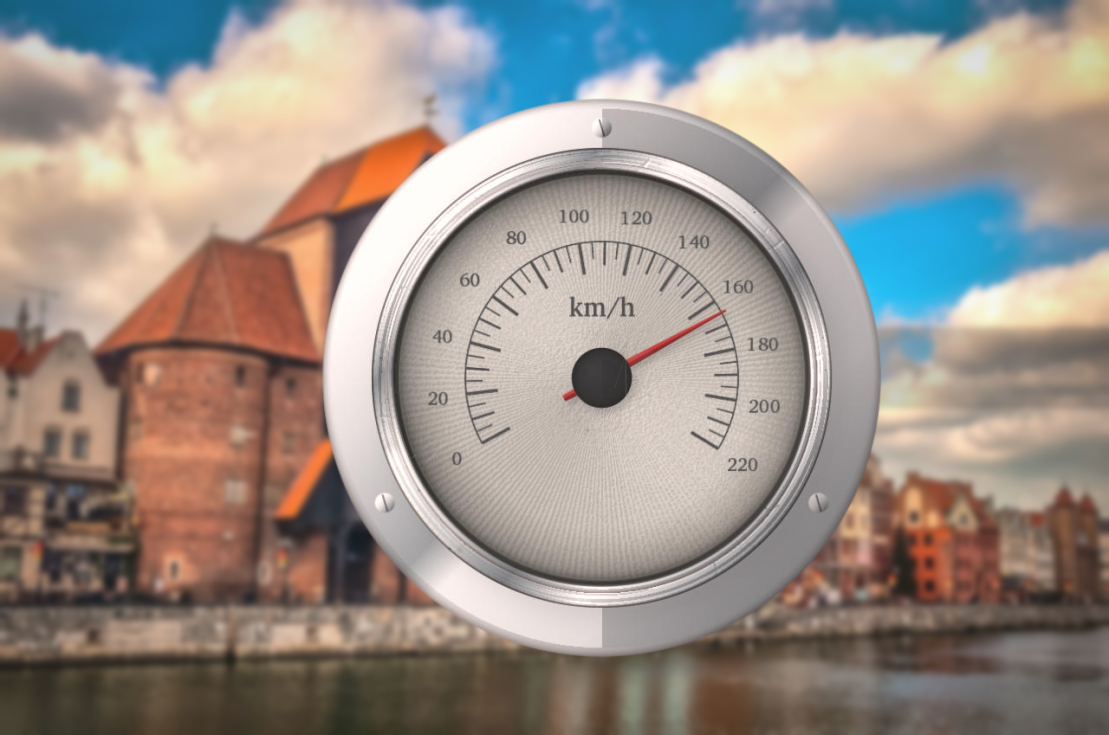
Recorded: 165 km/h
